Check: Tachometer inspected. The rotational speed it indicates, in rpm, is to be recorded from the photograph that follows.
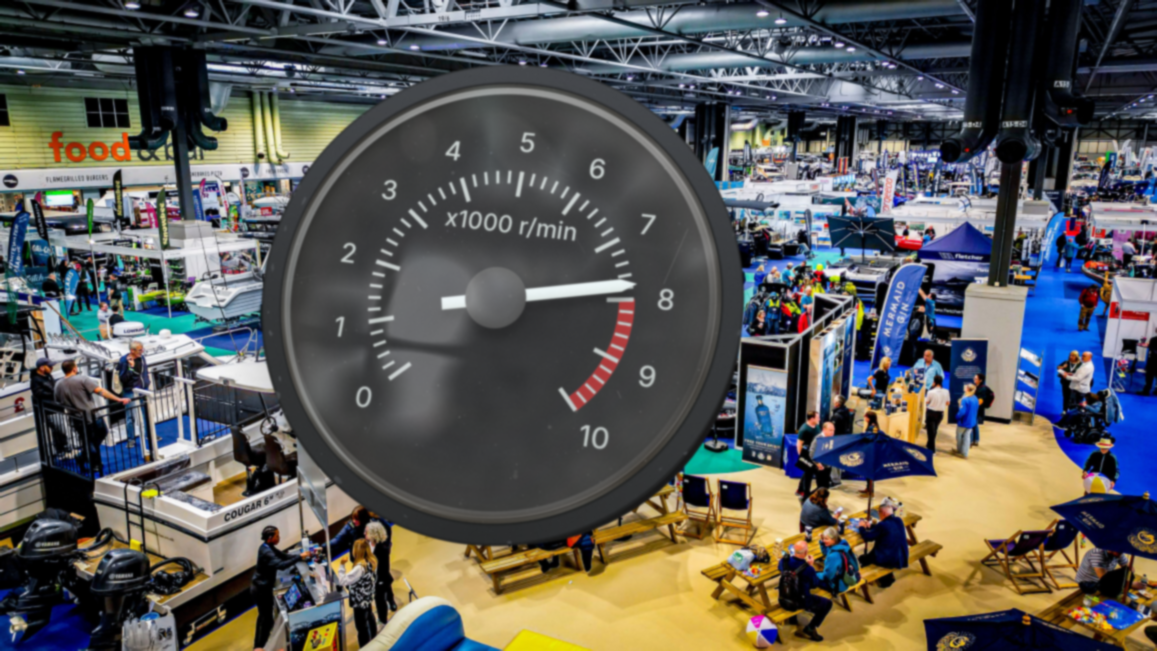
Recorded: 7800 rpm
